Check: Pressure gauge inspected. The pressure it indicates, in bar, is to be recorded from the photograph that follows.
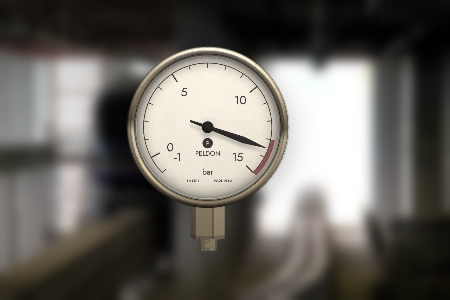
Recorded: 13.5 bar
